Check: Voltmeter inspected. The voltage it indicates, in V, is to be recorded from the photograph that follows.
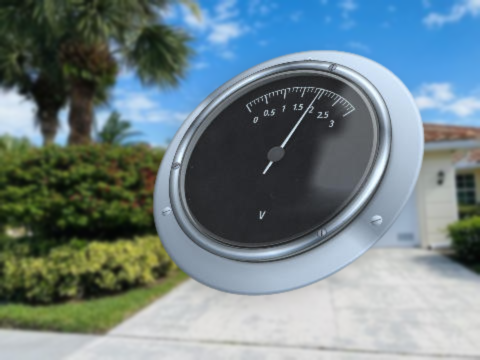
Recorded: 2 V
